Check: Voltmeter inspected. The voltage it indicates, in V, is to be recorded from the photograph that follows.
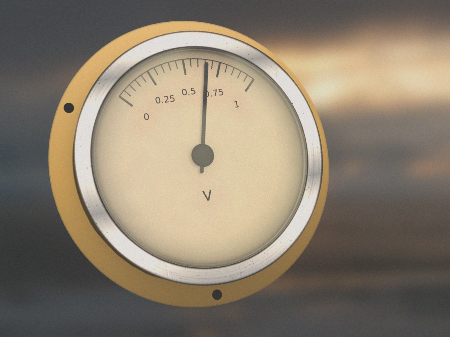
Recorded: 0.65 V
